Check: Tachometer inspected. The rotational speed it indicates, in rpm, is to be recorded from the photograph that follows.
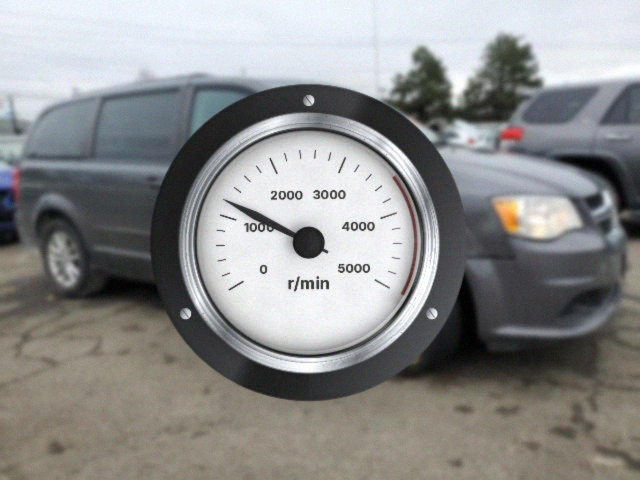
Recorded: 1200 rpm
